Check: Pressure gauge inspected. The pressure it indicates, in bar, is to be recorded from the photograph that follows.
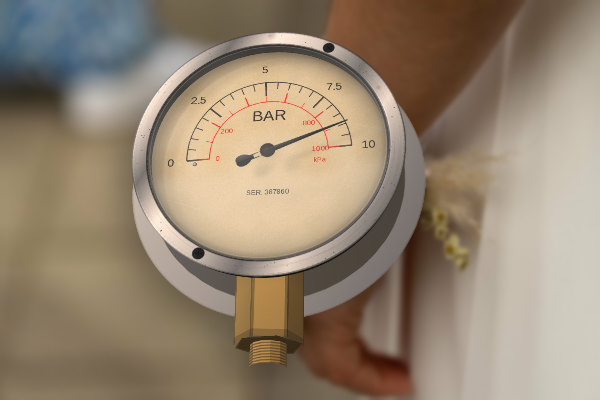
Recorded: 9 bar
